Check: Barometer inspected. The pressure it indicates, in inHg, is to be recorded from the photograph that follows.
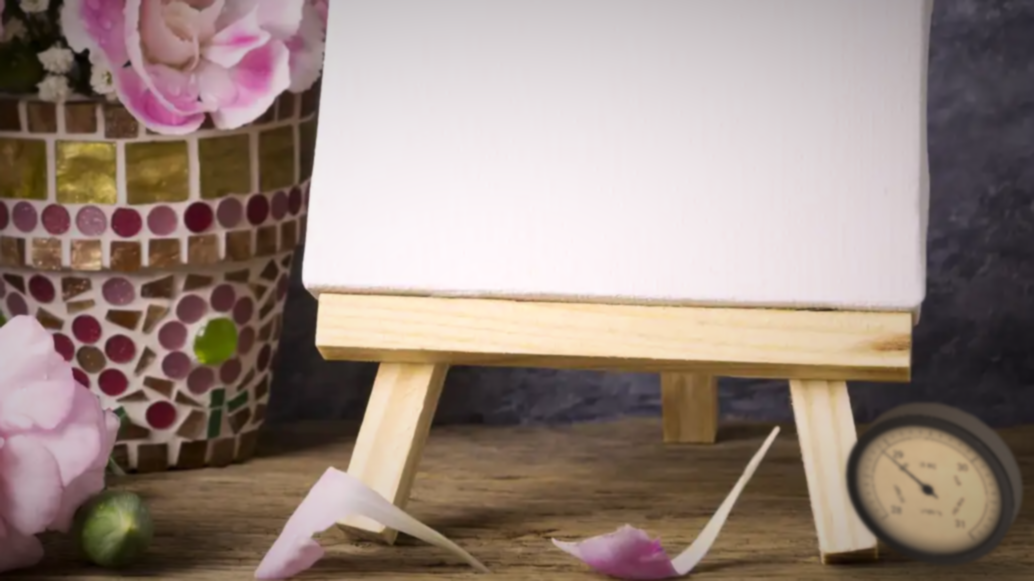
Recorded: 28.9 inHg
